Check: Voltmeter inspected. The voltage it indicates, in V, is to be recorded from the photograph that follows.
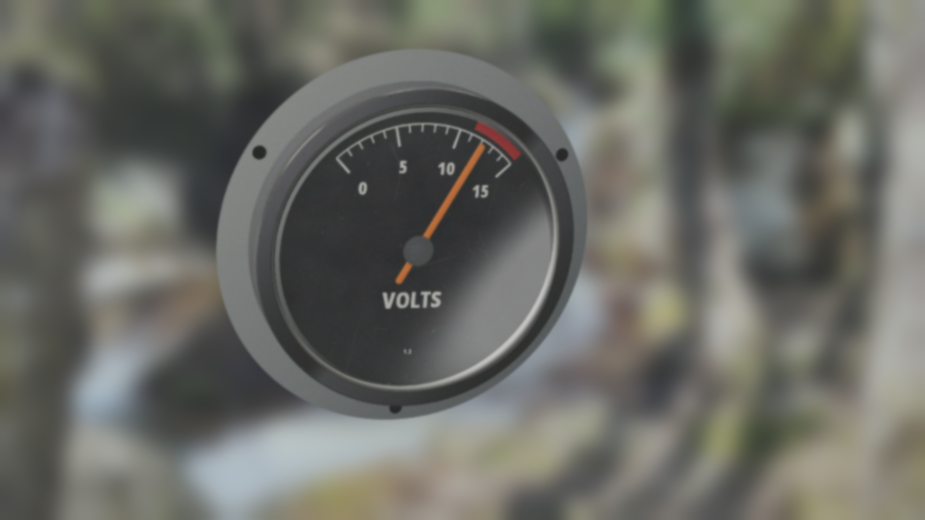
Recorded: 12 V
